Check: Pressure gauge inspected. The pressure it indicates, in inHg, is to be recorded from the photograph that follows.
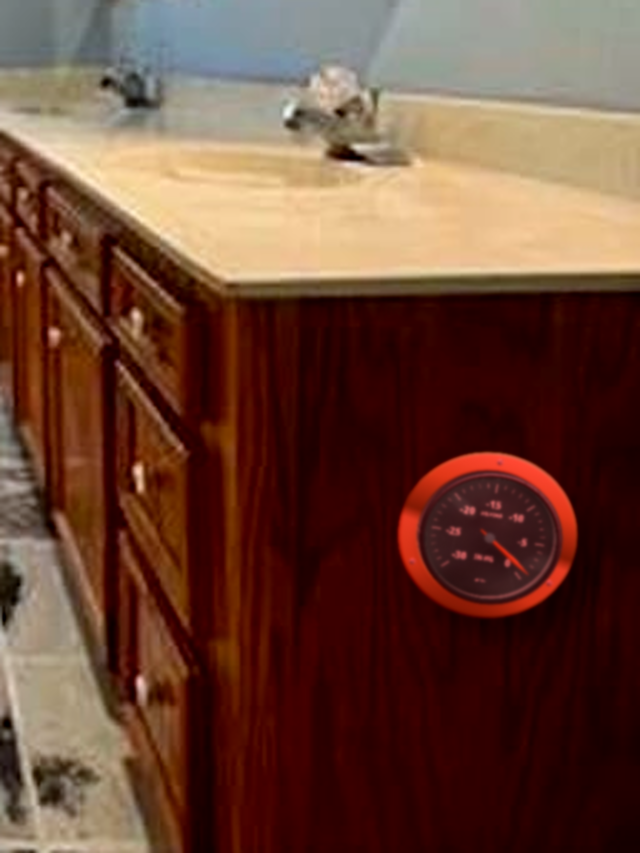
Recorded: -1 inHg
